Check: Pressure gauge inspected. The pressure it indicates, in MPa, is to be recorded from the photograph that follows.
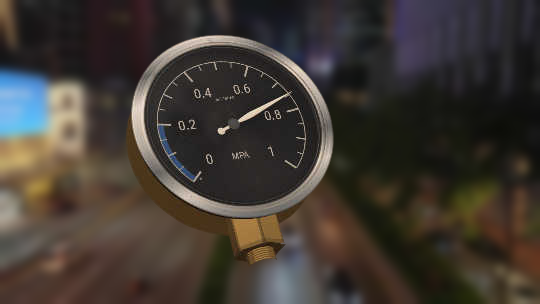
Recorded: 0.75 MPa
